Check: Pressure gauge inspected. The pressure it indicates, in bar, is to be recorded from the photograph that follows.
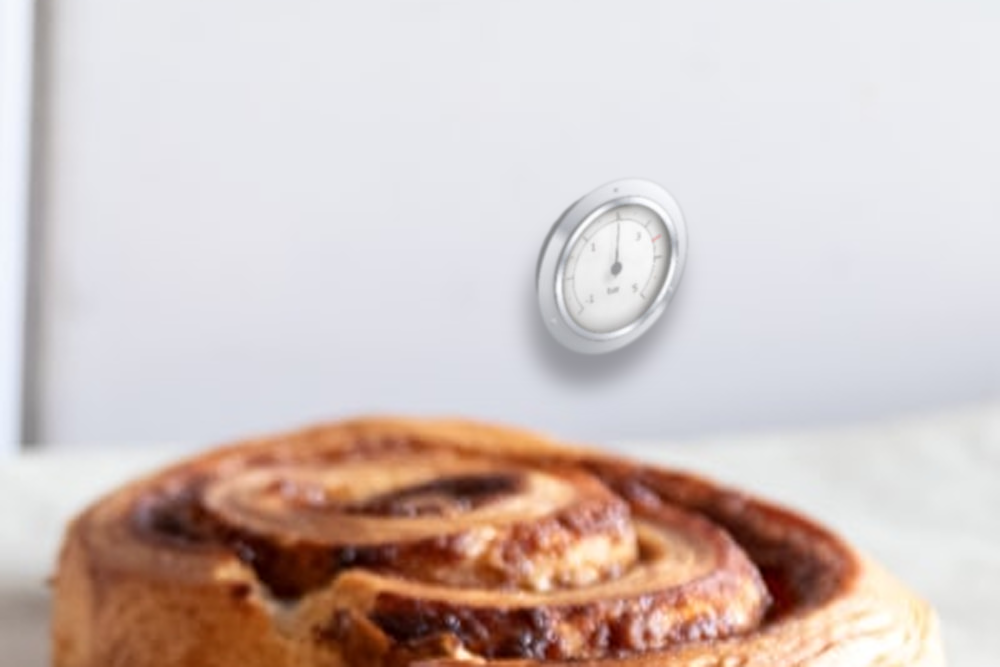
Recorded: 2 bar
